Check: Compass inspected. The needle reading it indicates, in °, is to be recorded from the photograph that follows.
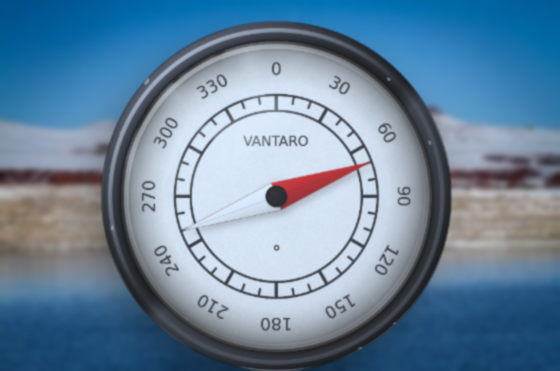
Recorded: 70 °
